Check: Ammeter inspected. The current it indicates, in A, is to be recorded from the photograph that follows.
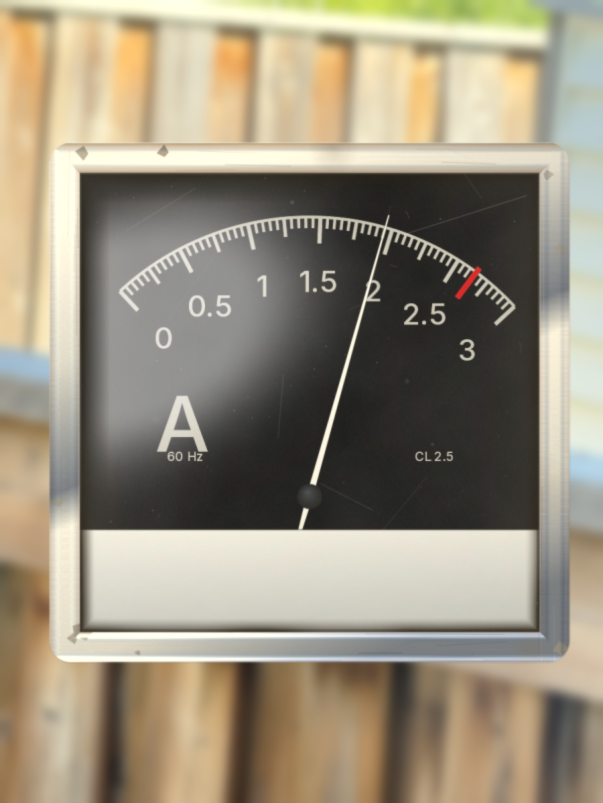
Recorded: 1.95 A
